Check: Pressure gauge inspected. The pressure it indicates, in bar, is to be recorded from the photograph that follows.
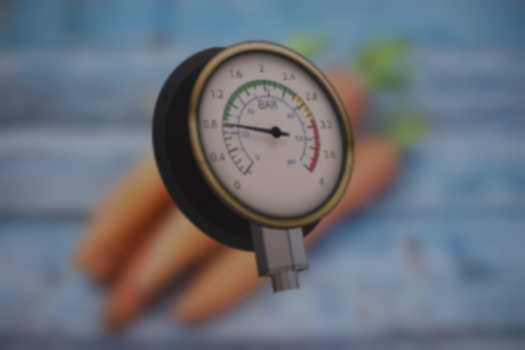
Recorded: 0.8 bar
